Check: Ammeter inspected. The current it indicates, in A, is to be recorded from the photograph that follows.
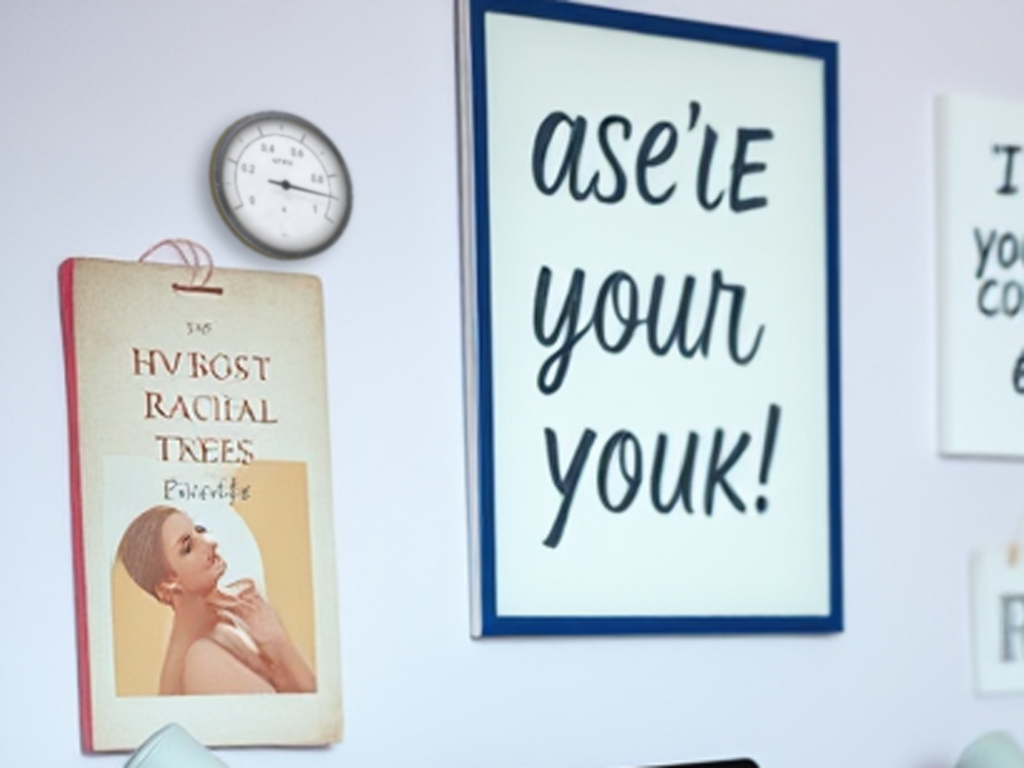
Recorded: 0.9 A
